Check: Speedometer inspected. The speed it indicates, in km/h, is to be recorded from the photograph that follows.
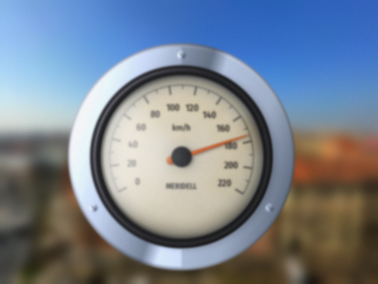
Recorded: 175 km/h
